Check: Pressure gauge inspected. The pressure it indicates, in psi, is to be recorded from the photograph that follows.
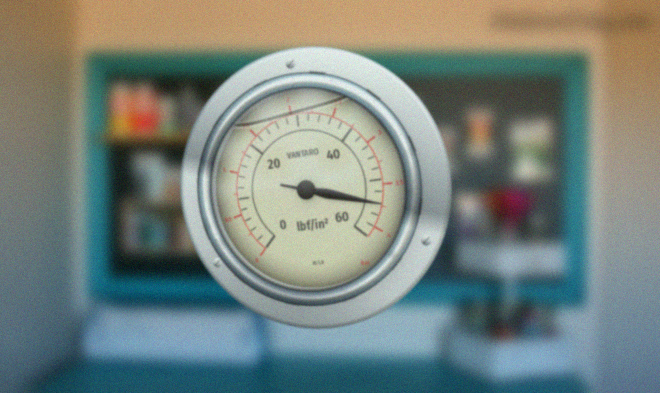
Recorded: 54 psi
